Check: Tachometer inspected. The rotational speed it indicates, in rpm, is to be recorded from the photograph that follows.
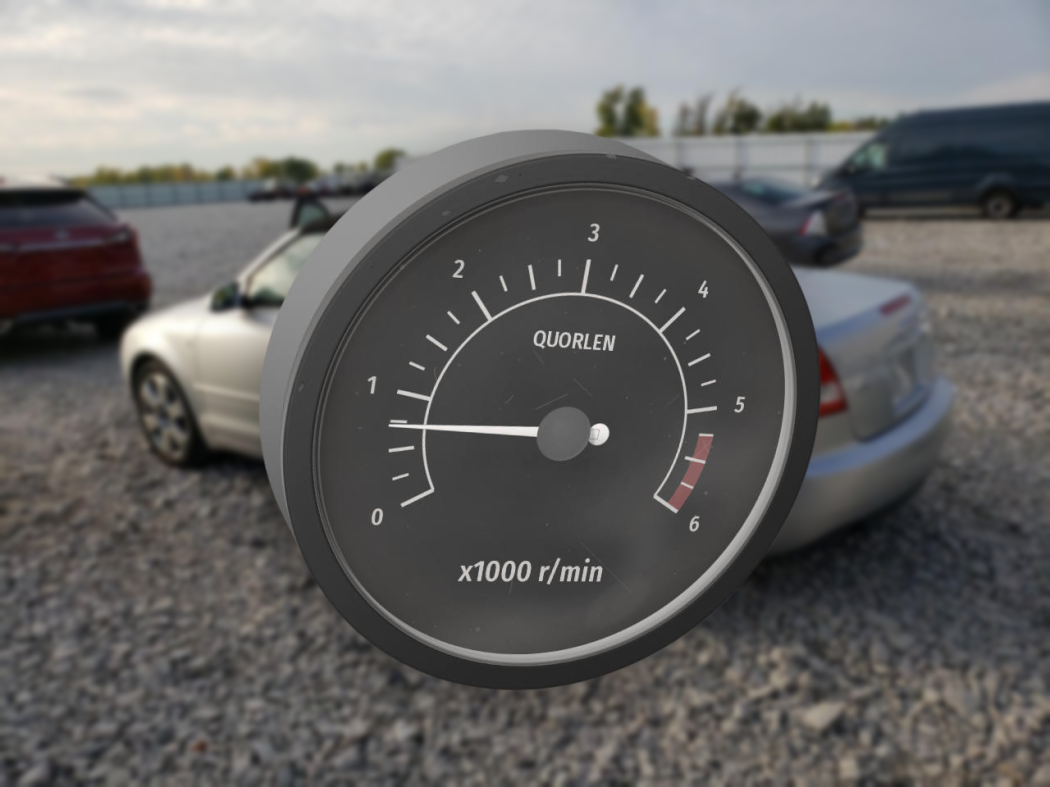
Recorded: 750 rpm
